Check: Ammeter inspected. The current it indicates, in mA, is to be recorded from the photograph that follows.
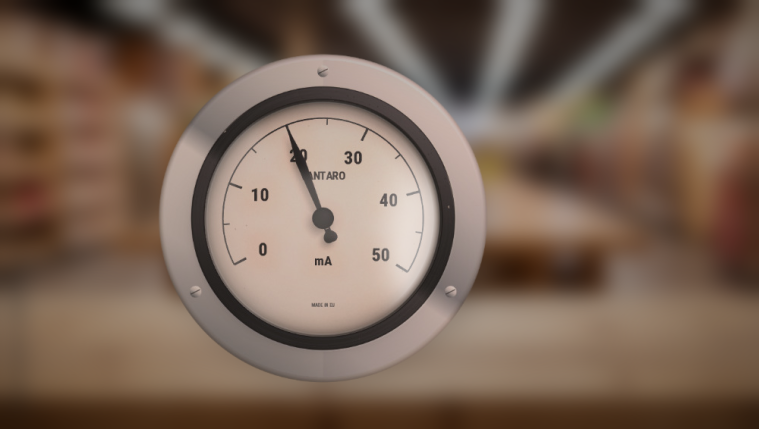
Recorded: 20 mA
